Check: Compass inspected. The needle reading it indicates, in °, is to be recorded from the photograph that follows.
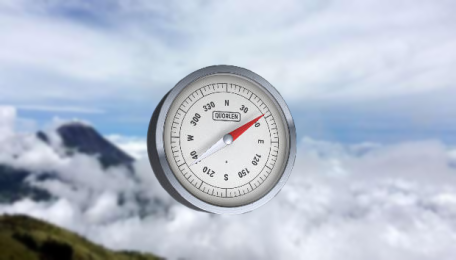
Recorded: 55 °
